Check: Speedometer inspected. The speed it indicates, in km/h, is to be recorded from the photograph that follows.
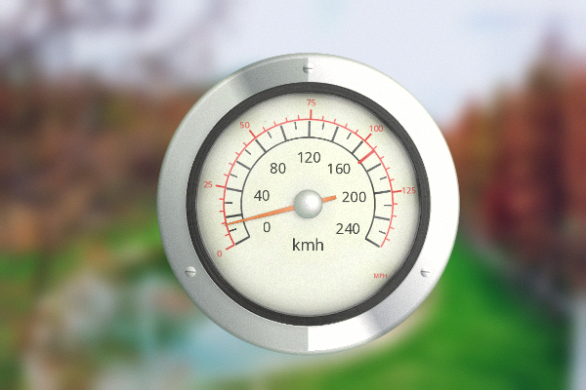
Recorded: 15 km/h
